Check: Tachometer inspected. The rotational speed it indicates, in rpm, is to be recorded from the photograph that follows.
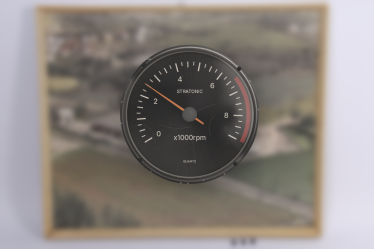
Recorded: 2500 rpm
